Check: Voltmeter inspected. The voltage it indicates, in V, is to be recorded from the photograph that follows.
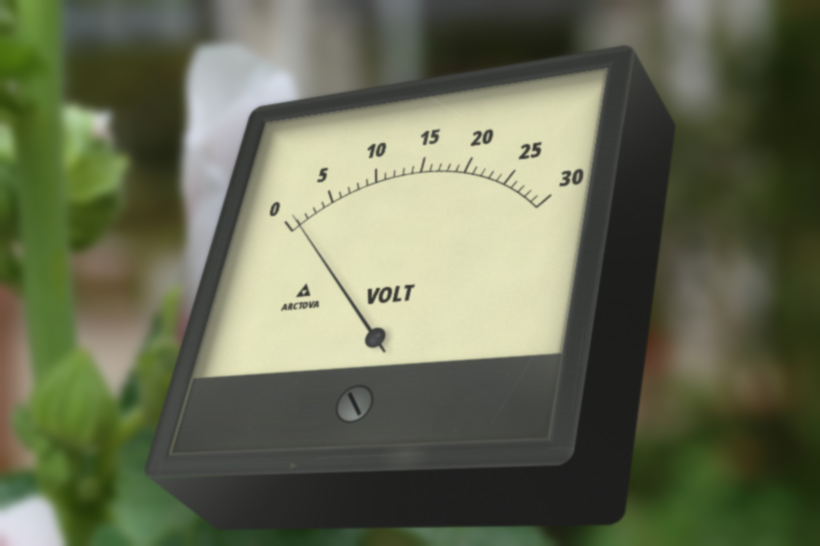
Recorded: 1 V
